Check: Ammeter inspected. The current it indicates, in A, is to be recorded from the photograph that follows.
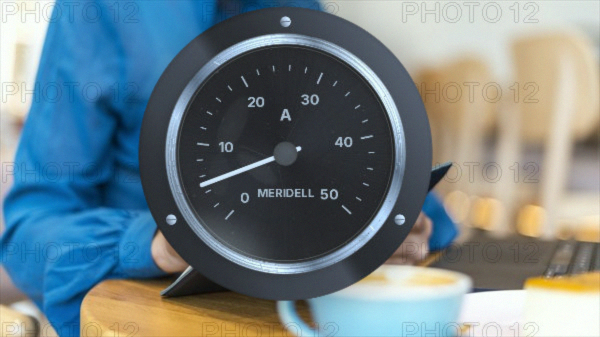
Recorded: 5 A
